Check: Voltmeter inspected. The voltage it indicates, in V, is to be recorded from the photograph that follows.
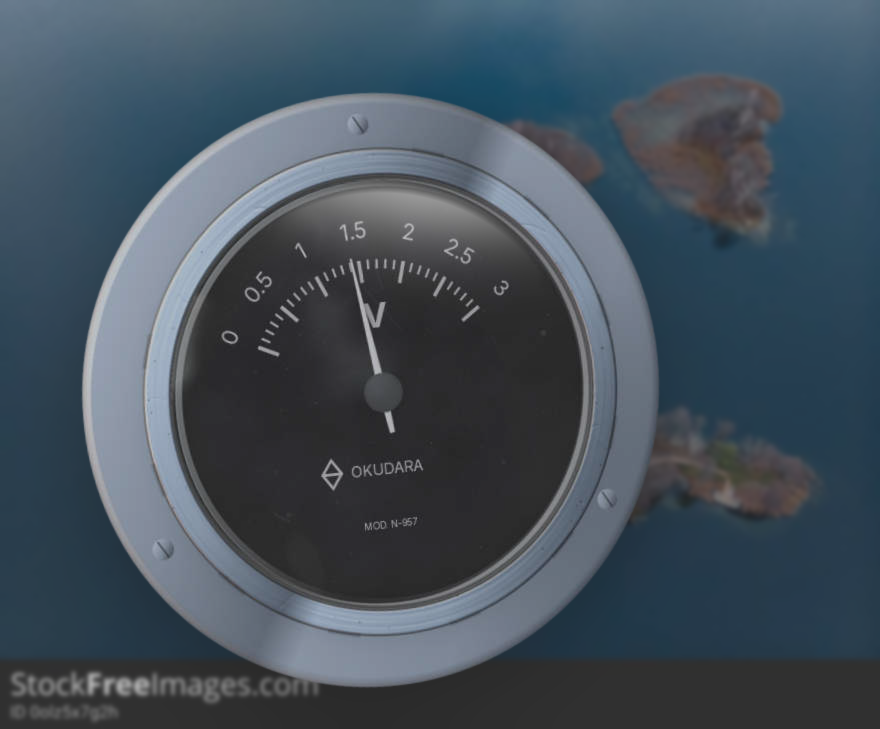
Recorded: 1.4 V
